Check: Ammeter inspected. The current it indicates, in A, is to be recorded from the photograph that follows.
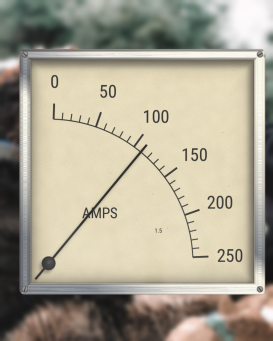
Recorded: 110 A
